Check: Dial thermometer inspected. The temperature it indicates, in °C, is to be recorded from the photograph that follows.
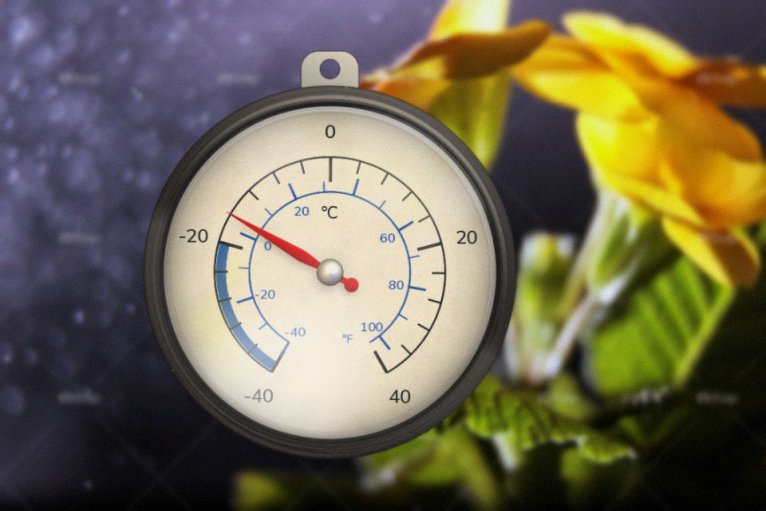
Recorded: -16 °C
